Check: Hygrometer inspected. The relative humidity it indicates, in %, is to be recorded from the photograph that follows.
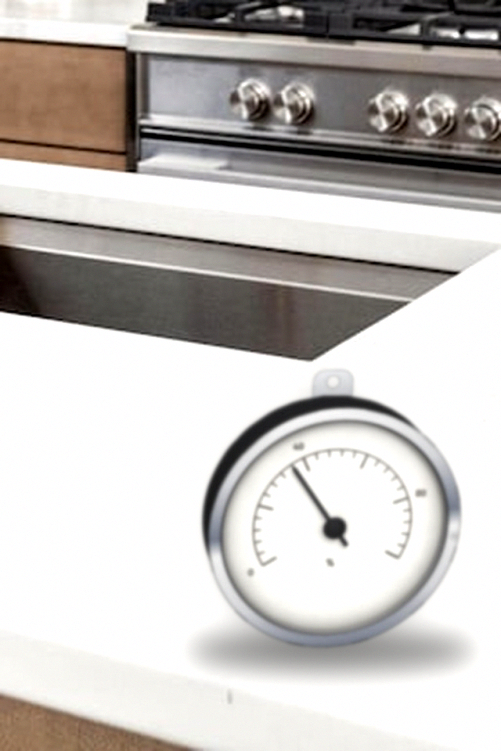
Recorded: 36 %
